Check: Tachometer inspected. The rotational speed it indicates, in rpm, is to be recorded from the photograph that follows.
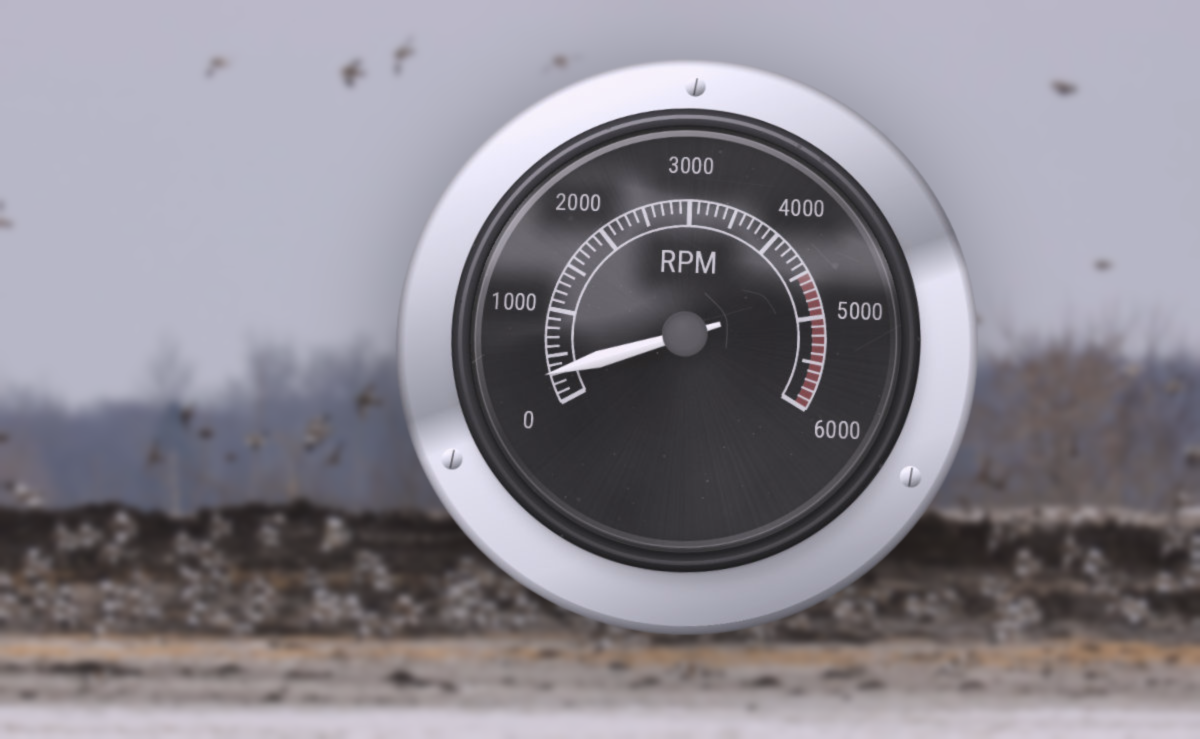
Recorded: 300 rpm
